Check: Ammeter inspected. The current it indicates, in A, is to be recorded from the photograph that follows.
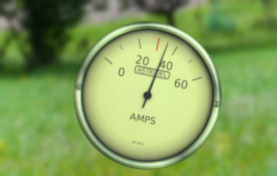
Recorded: 35 A
